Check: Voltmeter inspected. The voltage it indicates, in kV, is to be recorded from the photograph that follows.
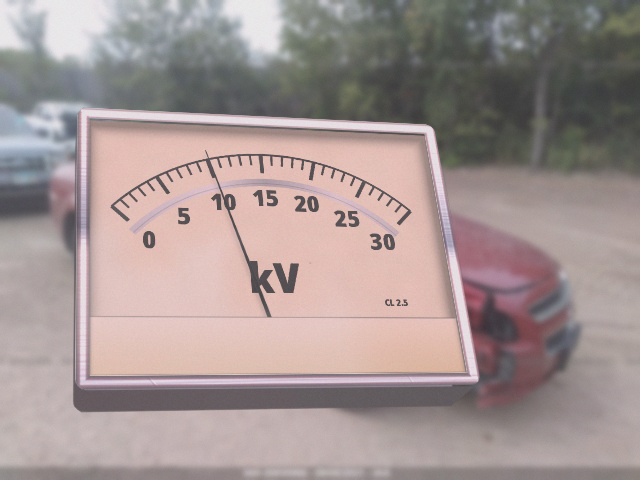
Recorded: 10 kV
